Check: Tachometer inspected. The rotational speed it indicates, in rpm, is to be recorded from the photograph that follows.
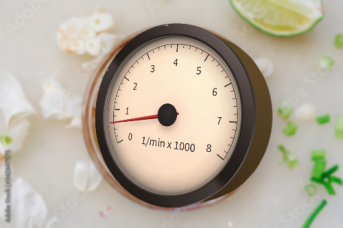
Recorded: 600 rpm
